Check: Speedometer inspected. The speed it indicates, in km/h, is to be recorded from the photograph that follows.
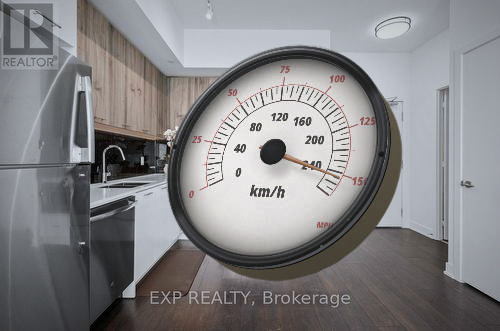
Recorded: 245 km/h
